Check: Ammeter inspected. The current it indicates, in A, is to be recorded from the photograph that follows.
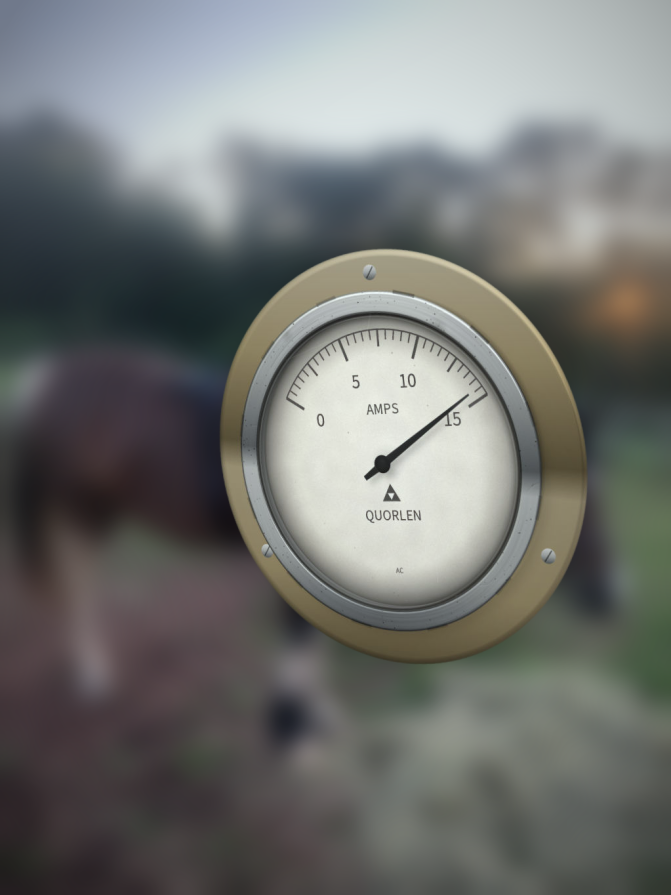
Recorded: 14.5 A
